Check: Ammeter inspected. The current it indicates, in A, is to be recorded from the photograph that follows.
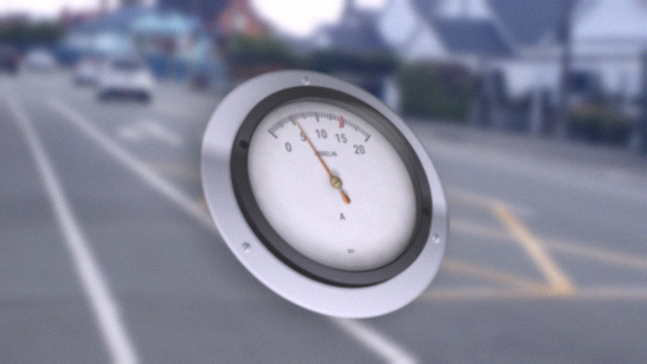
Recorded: 5 A
